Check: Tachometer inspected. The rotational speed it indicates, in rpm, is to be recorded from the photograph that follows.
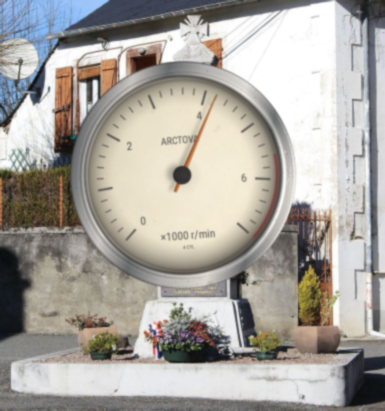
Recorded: 4200 rpm
